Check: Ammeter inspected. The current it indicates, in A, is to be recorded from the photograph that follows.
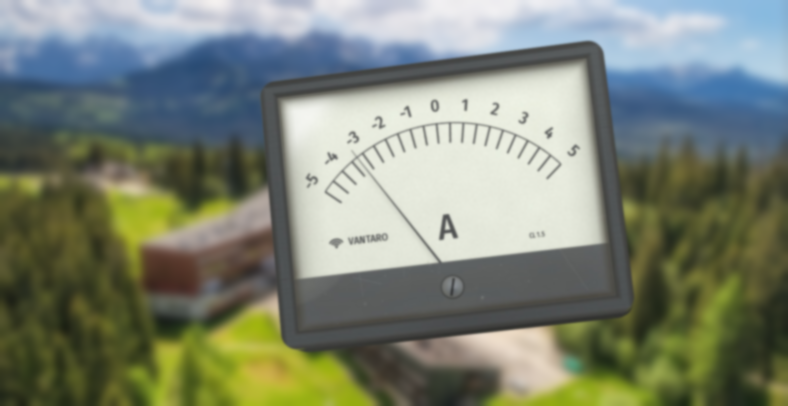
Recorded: -3.25 A
